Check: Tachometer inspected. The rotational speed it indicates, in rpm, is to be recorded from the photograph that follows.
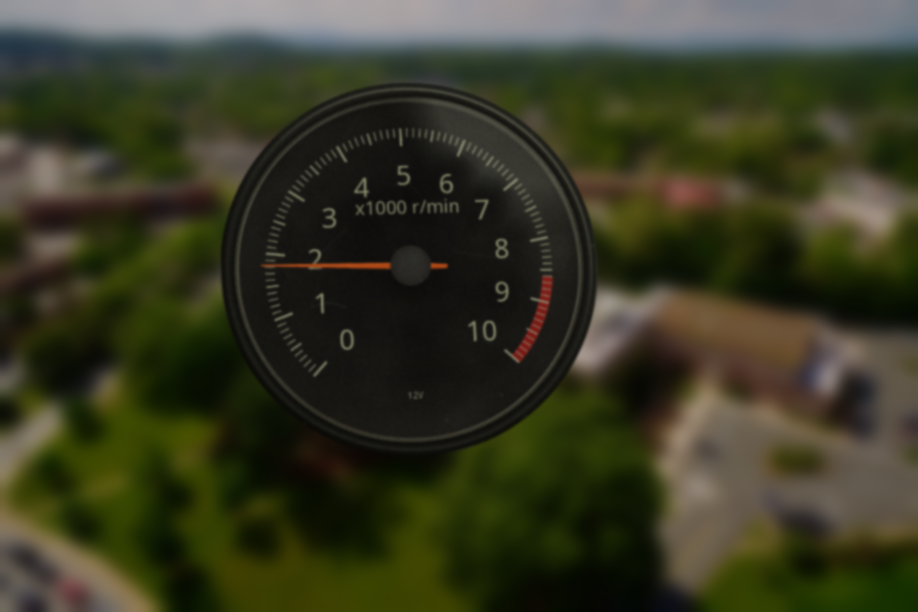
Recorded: 1800 rpm
